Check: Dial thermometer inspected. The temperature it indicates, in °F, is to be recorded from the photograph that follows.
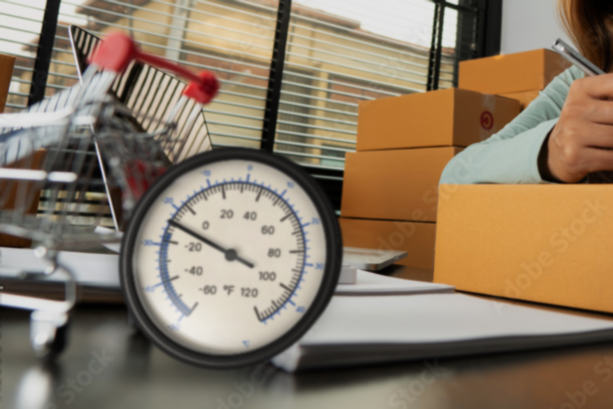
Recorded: -10 °F
